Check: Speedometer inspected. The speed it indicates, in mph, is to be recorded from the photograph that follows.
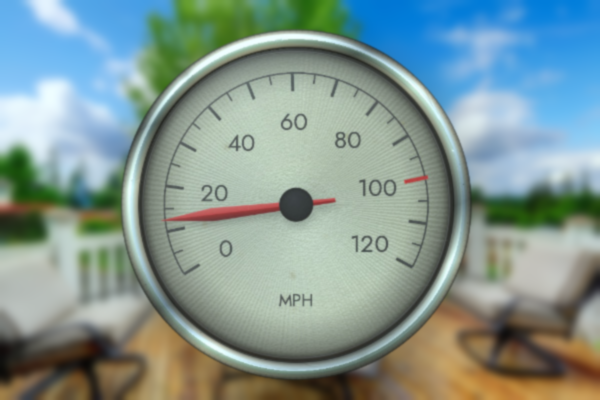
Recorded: 12.5 mph
